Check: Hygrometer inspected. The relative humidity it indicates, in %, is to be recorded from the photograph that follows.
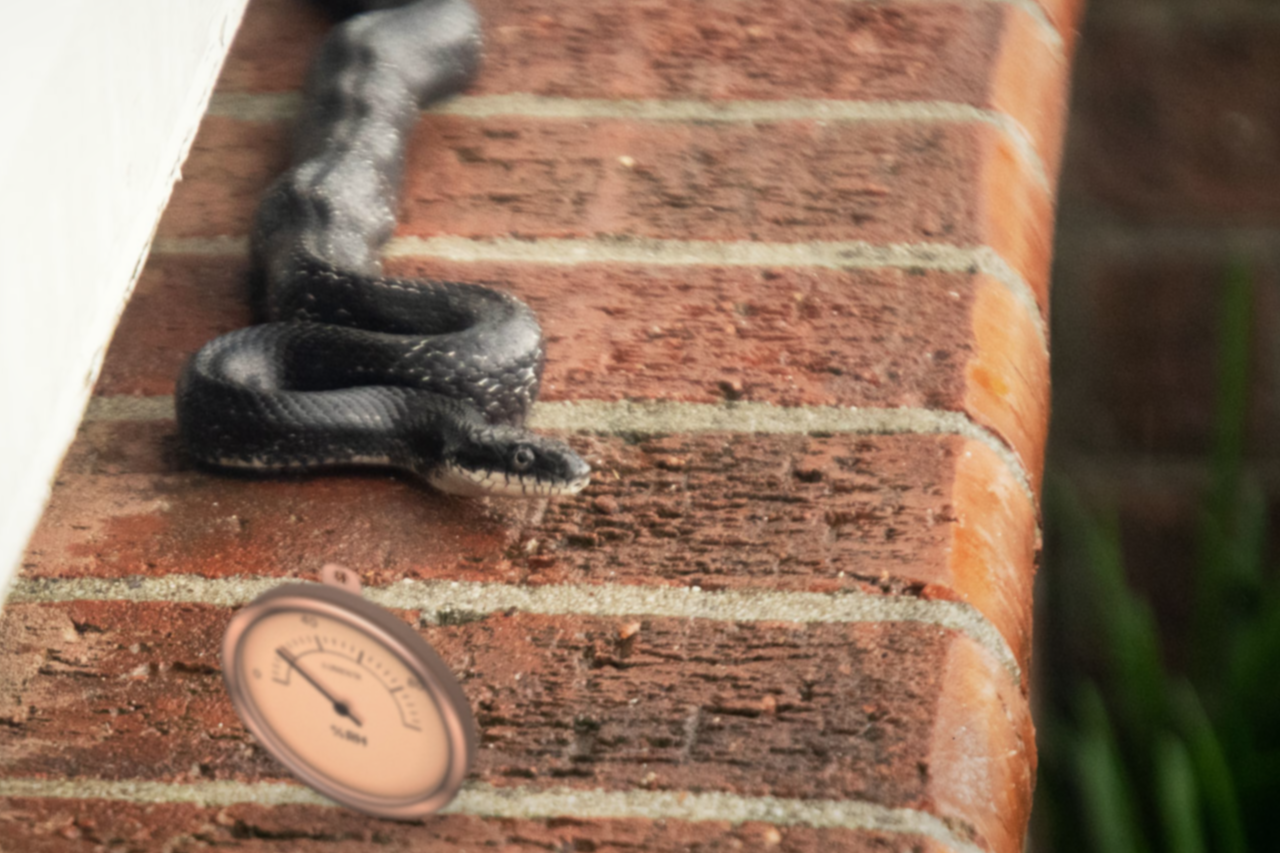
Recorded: 20 %
